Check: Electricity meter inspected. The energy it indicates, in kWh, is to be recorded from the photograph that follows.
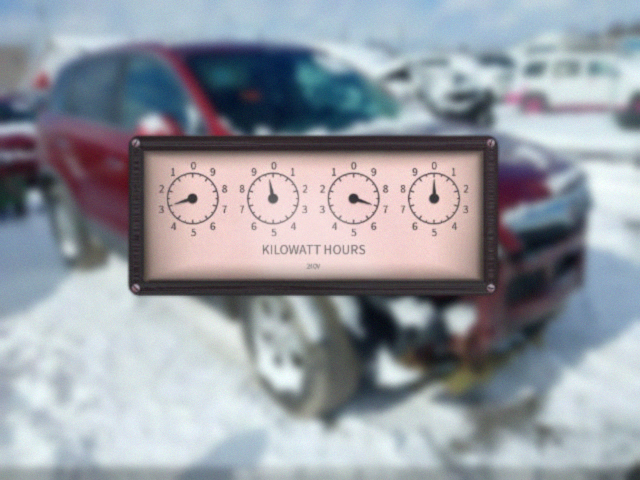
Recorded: 2970 kWh
